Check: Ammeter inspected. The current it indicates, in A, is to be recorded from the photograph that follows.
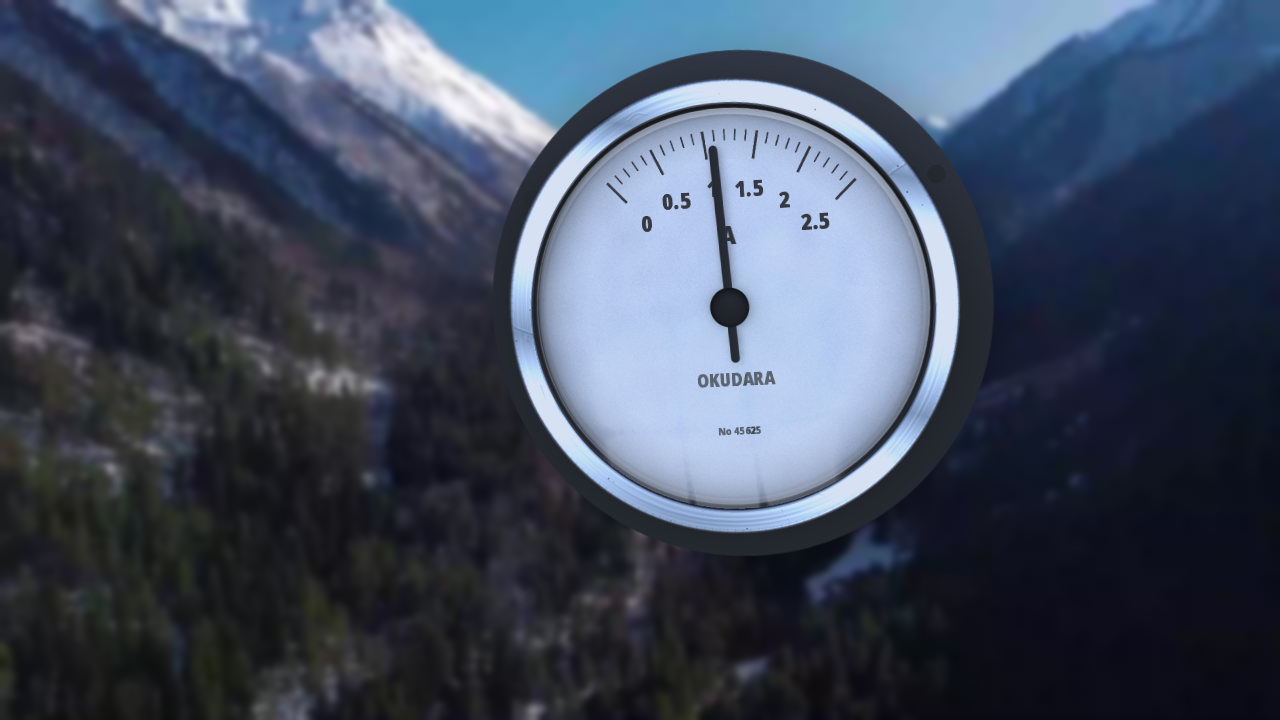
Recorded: 1.1 A
